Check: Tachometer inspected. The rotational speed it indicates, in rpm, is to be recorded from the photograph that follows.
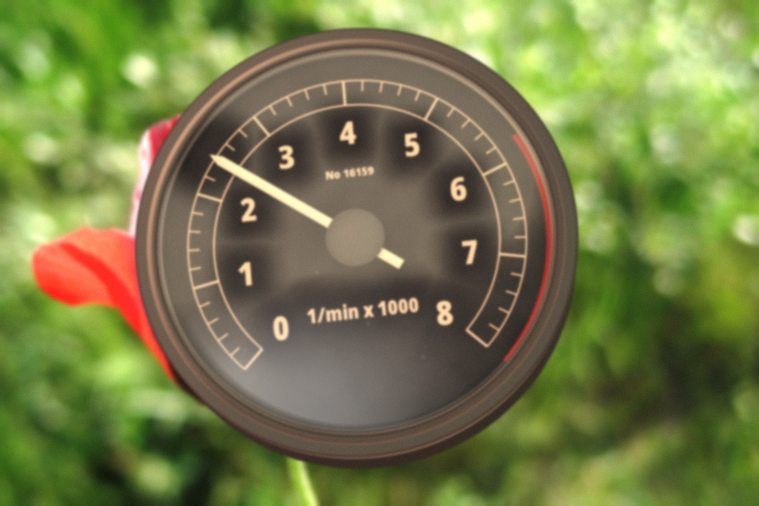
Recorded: 2400 rpm
